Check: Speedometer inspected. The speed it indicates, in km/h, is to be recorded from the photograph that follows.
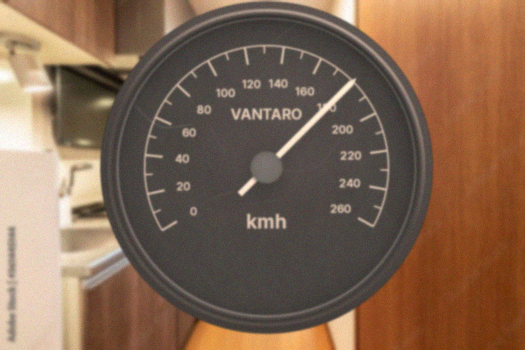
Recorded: 180 km/h
